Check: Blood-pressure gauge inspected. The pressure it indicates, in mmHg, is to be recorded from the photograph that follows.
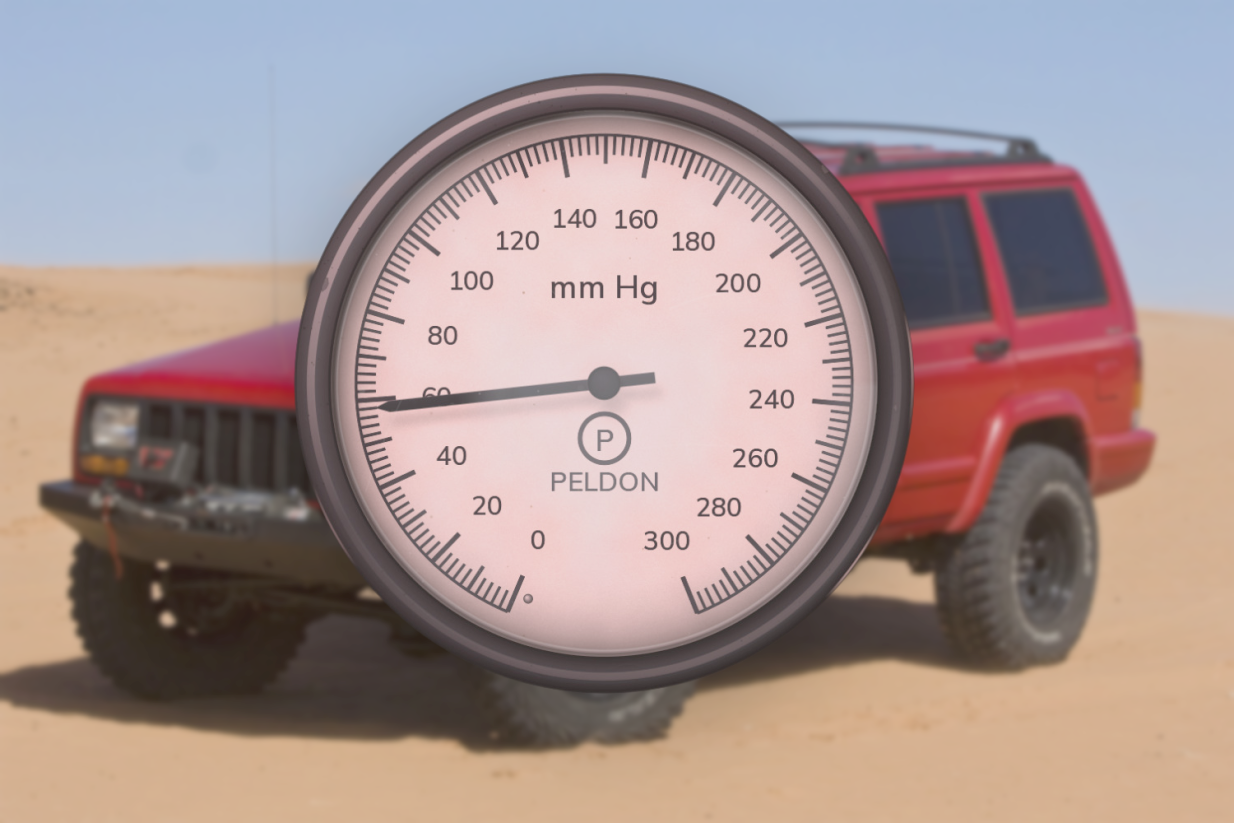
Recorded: 58 mmHg
